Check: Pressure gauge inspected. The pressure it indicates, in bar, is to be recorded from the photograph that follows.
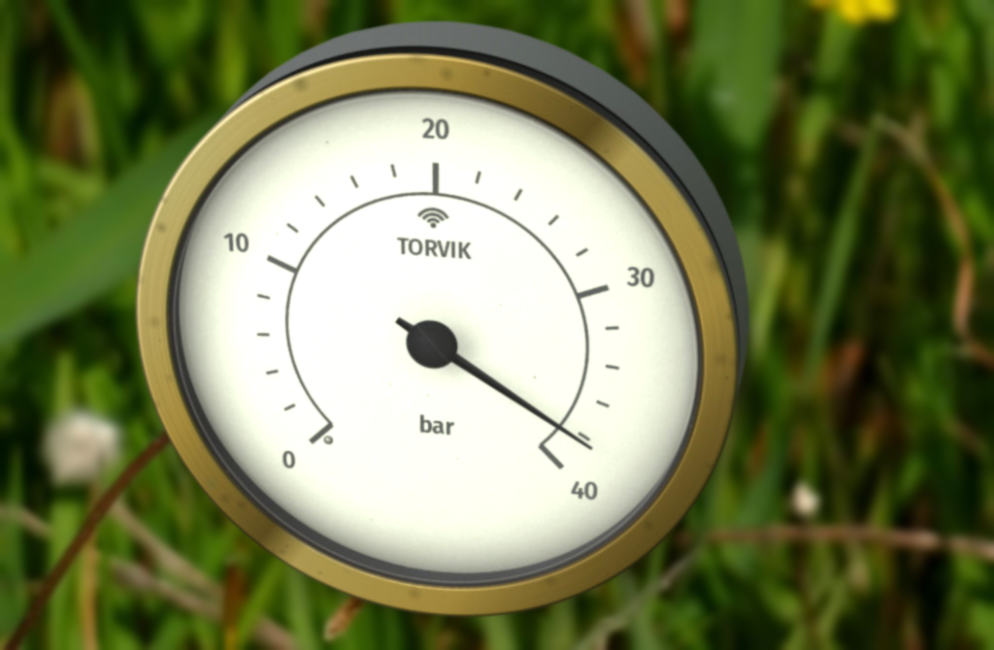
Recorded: 38 bar
